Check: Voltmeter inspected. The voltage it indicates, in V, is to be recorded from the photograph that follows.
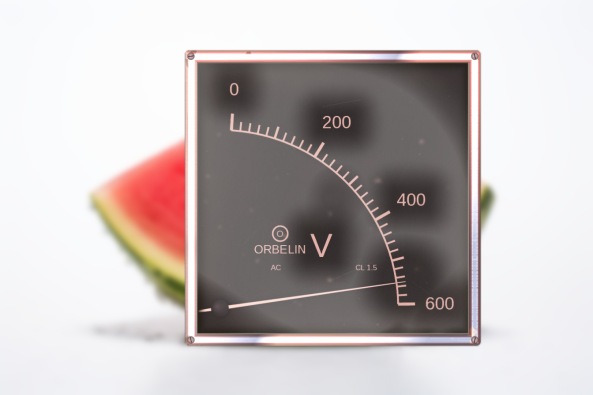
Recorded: 550 V
